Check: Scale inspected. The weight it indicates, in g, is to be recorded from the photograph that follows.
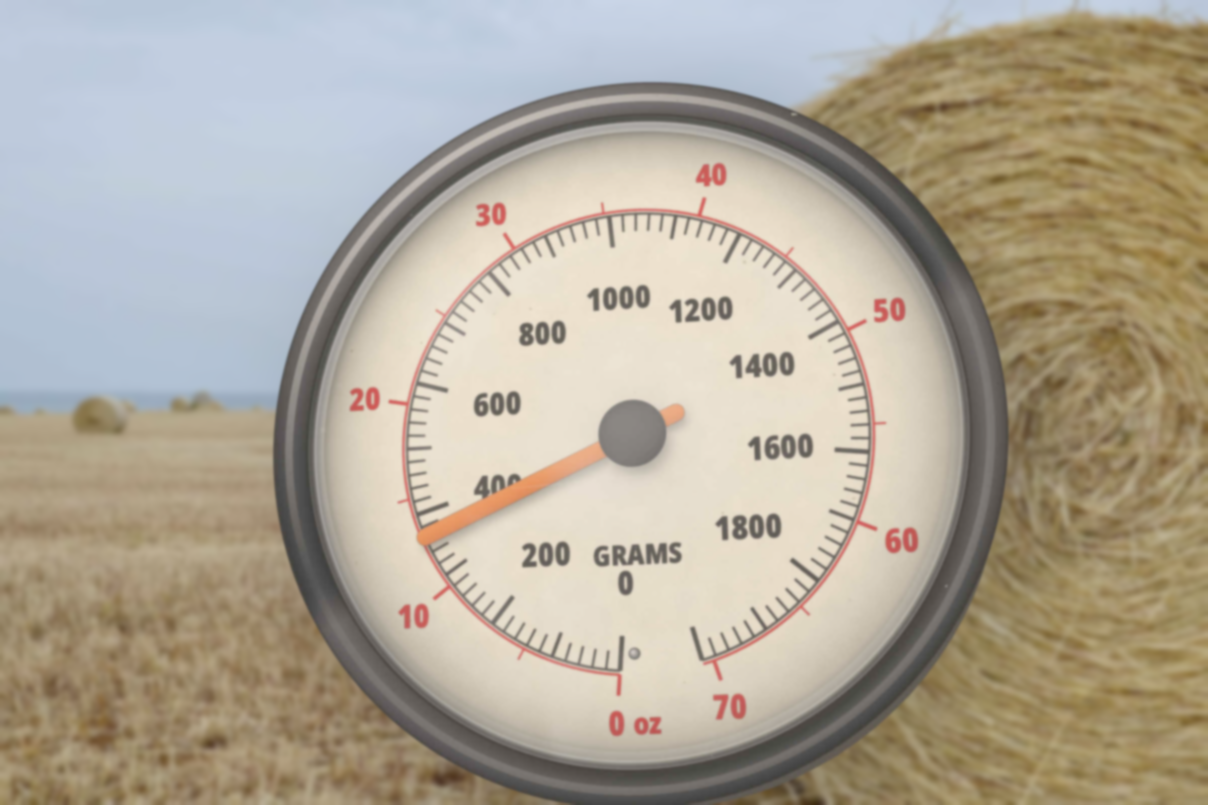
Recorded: 360 g
